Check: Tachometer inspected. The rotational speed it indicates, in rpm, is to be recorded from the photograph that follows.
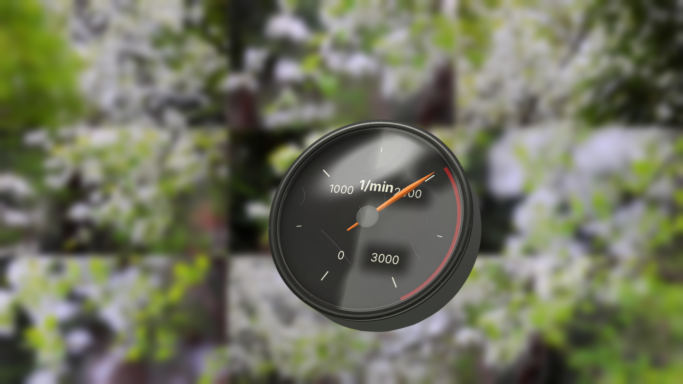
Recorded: 2000 rpm
